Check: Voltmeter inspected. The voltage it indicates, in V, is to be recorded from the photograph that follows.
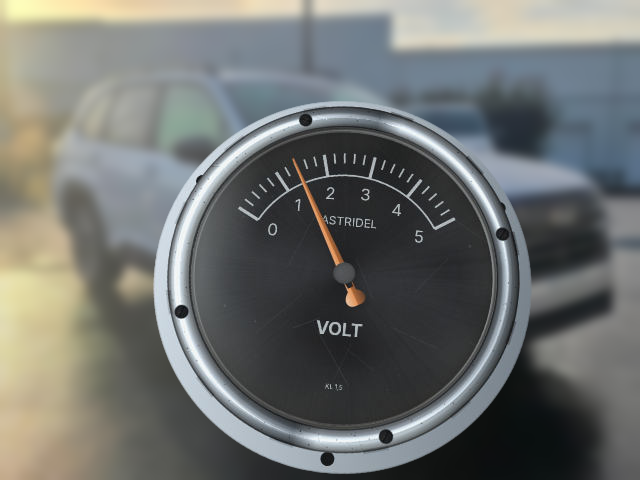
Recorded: 1.4 V
